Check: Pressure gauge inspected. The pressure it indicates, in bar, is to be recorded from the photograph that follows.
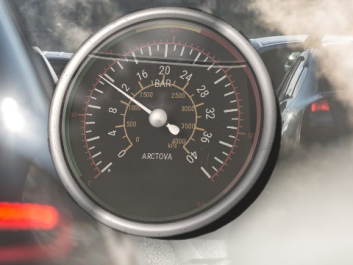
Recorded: 11.5 bar
